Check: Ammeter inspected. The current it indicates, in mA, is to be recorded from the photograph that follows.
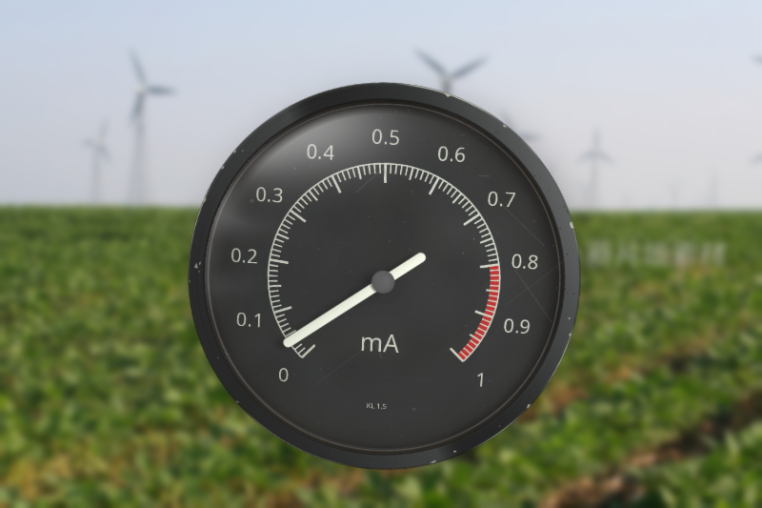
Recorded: 0.04 mA
